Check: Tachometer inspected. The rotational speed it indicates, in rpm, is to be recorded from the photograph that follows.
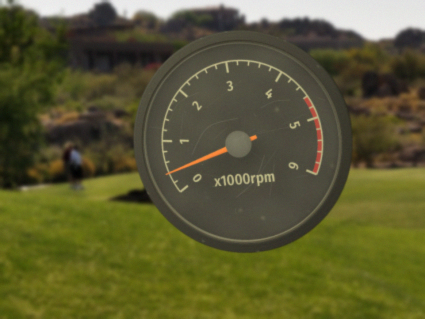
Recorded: 400 rpm
